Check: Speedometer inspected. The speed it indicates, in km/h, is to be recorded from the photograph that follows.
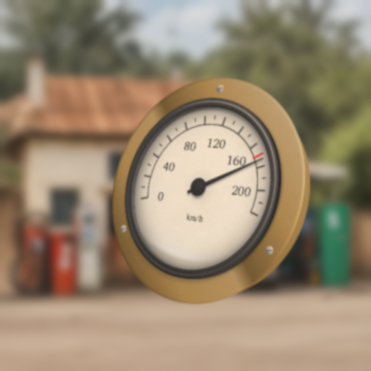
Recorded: 175 km/h
